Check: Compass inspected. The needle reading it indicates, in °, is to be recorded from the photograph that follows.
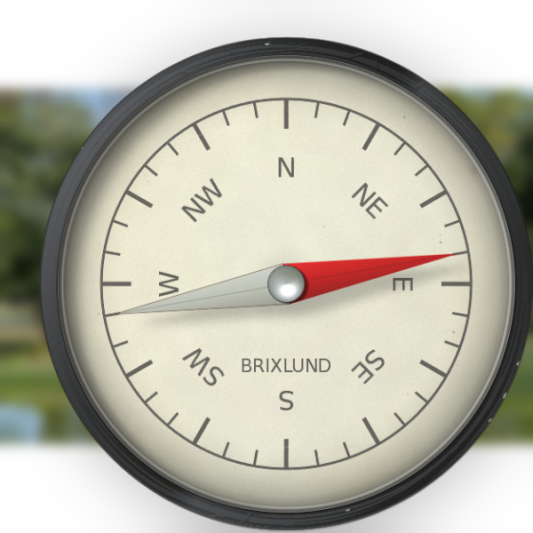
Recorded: 80 °
